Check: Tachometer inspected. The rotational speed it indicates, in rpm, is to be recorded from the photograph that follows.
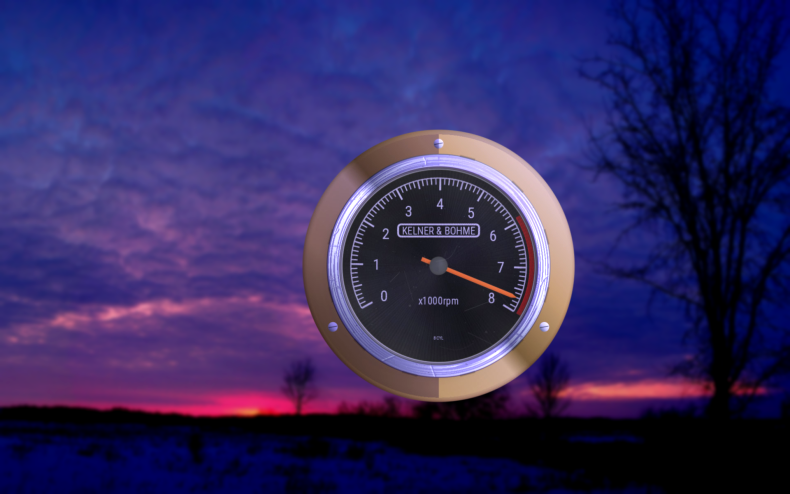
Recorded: 7700 rpm
